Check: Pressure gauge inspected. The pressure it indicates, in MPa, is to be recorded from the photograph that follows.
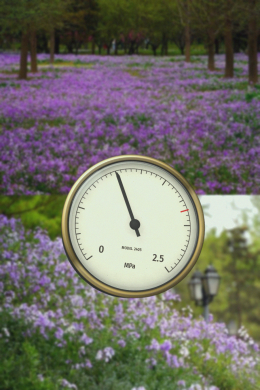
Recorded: 1 MPa
